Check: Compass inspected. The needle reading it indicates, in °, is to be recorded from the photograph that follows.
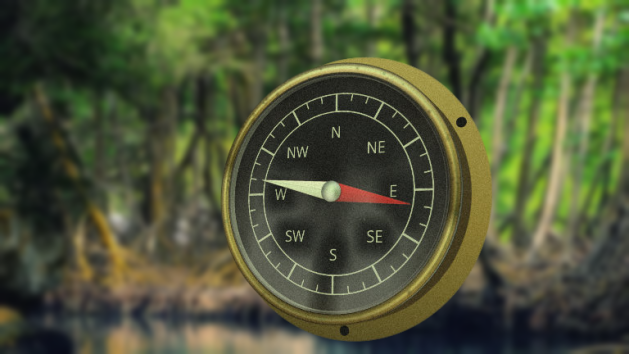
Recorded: 100 °
